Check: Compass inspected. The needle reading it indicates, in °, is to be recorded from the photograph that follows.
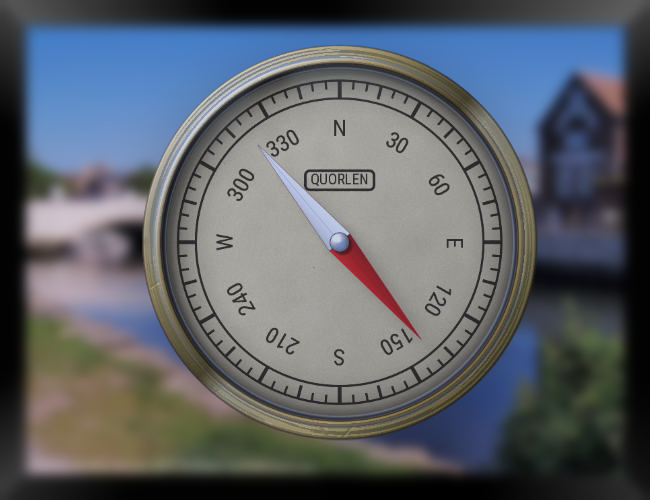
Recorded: 140 °
